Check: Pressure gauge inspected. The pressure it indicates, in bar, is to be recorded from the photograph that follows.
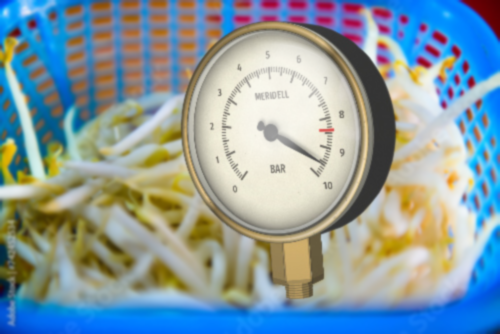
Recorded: 9.5 bar
